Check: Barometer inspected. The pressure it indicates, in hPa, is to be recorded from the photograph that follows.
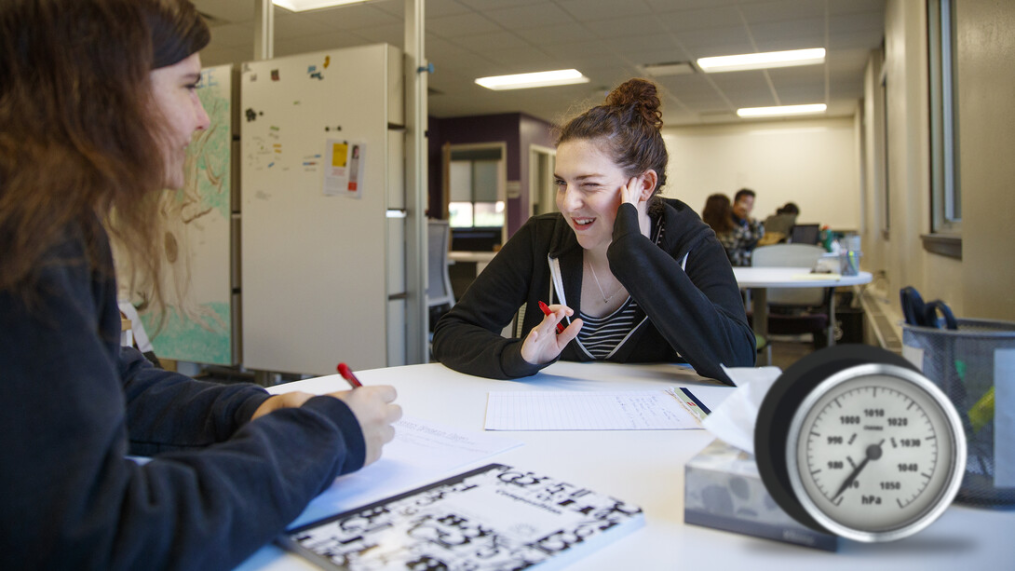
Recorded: 972 hPa
